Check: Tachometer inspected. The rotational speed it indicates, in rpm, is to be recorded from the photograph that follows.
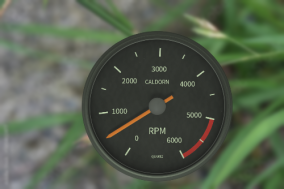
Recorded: 500 rpm
